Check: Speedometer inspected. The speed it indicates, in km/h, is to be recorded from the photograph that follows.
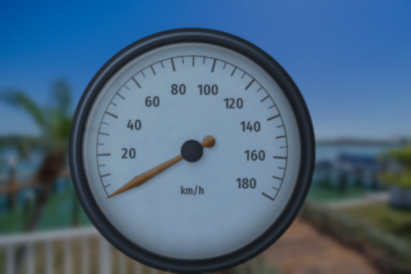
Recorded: 0 km/h
